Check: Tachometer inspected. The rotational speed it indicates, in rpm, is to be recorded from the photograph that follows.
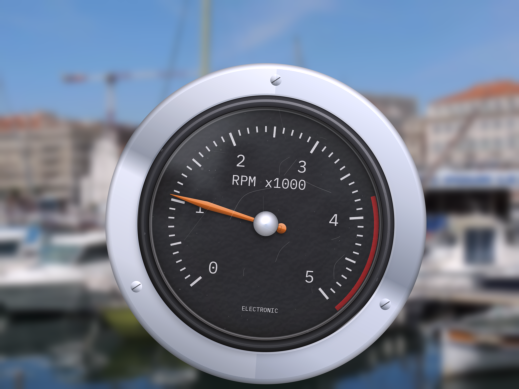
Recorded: 1050 rpm
